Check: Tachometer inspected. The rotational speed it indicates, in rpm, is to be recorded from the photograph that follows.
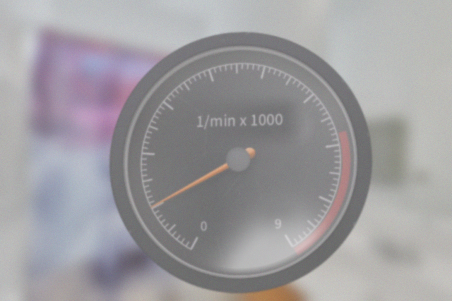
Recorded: 1000 rpm
